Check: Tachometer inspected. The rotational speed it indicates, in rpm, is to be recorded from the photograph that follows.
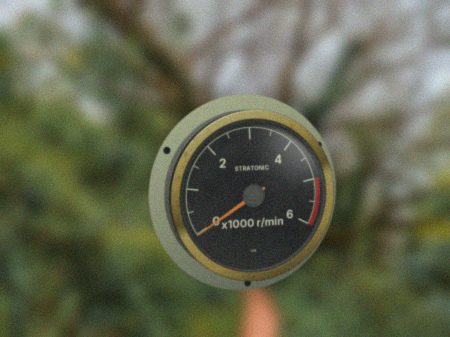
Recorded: 0 rpm
